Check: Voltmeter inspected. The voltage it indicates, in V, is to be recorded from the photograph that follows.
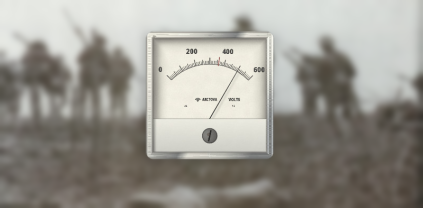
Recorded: 500 V
